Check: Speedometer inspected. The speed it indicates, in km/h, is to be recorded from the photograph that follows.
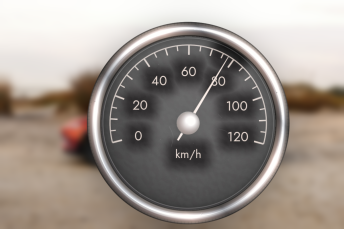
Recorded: 77.5 km/h
